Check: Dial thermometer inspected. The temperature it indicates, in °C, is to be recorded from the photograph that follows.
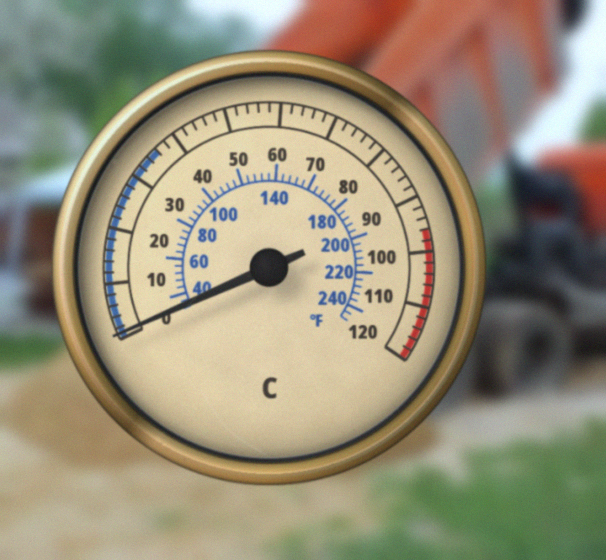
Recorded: 1 °C
